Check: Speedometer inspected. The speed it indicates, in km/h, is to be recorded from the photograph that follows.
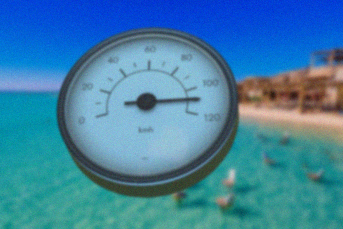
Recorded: 110 km/h
